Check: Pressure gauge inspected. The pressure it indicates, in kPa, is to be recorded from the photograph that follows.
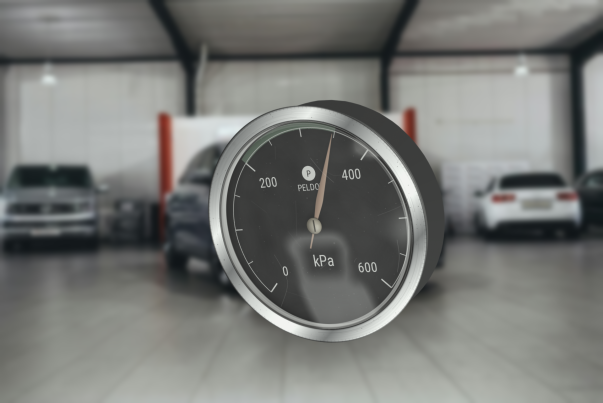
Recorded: 350 kPa
